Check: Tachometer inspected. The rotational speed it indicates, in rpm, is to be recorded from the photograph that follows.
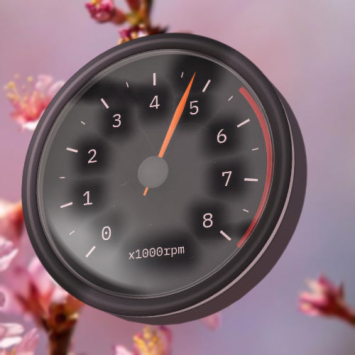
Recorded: 4750 rpm
